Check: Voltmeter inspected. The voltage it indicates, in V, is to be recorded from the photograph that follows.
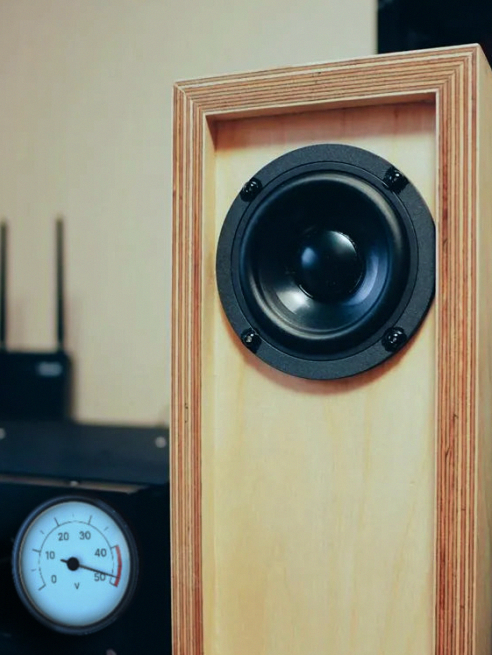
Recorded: 47.5 V
